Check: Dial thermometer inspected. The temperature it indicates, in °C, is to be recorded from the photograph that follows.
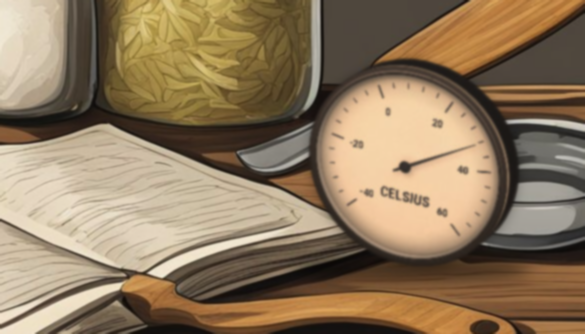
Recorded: 32 °C
